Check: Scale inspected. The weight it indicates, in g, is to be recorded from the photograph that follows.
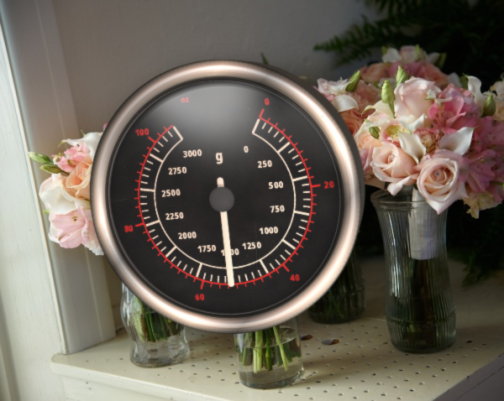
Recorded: 1500 g
